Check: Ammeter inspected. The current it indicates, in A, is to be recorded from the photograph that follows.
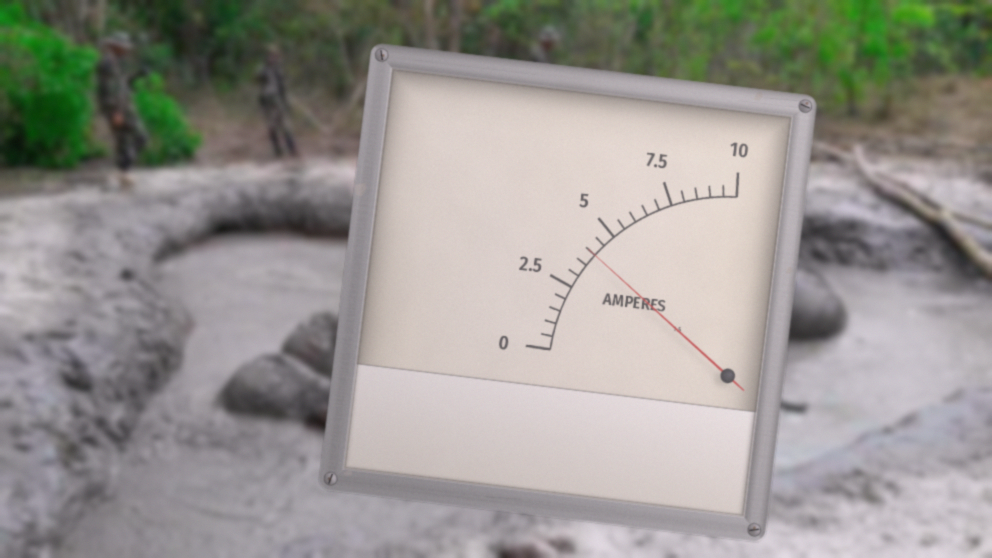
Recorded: 4 A
